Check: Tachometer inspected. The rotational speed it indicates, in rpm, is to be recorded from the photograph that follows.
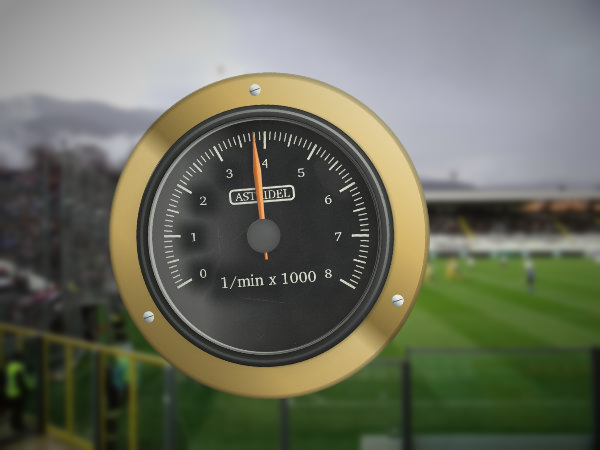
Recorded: 3800 rpm
